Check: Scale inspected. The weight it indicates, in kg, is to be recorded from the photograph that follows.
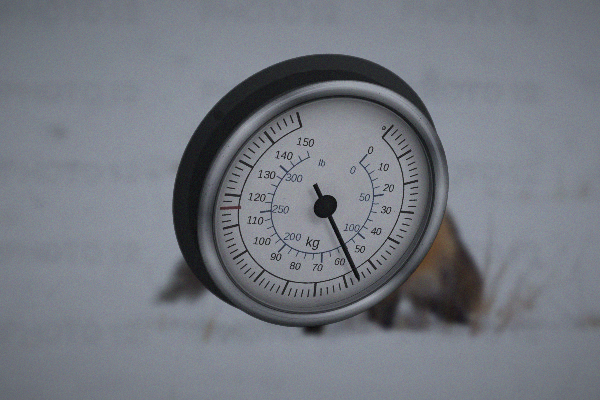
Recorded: 56 kg
